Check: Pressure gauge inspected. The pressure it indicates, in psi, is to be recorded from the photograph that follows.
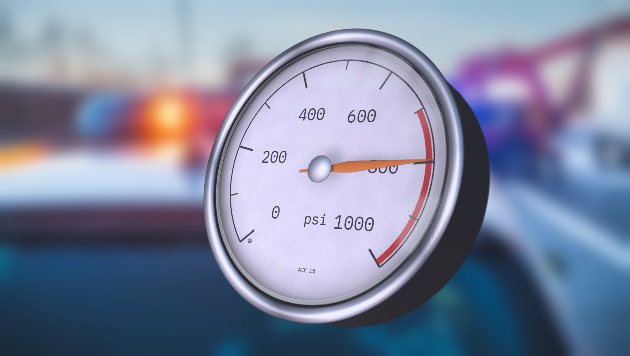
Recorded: 800 psi
